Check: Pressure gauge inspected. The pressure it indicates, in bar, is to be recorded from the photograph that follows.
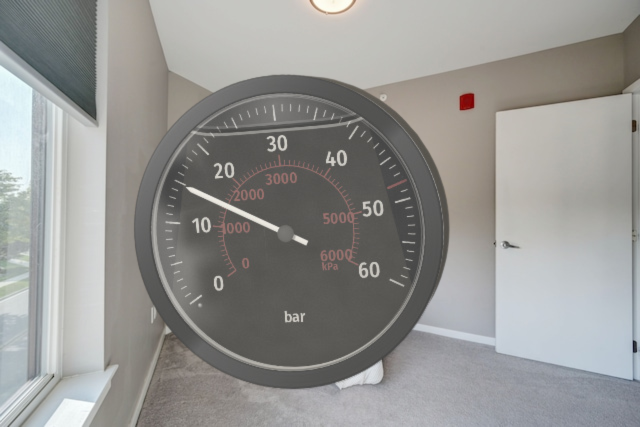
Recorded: 15 bar
